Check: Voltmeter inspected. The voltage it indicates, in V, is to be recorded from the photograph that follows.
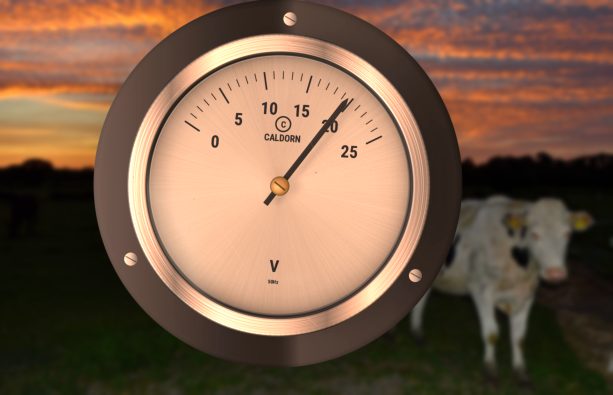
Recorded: 19.5 V
